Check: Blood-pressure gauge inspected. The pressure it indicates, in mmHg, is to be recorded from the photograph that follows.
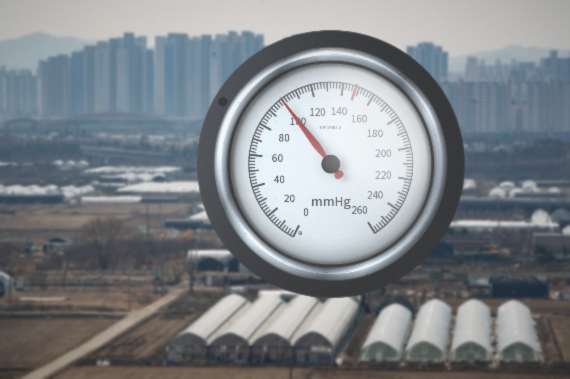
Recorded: 100 mmHg
